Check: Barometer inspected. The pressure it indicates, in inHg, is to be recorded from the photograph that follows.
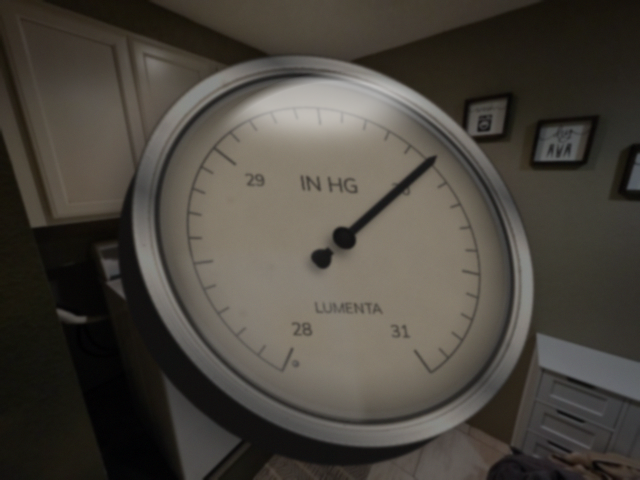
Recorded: 30 inHg
